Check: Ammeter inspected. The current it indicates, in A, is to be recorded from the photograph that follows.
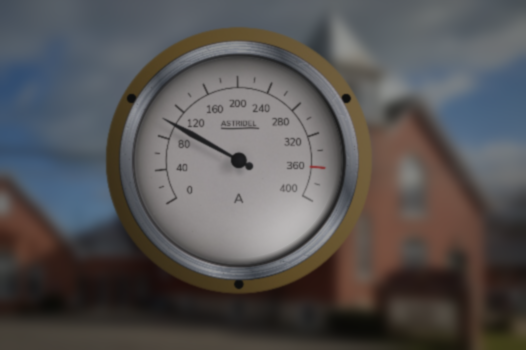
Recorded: 100 A
